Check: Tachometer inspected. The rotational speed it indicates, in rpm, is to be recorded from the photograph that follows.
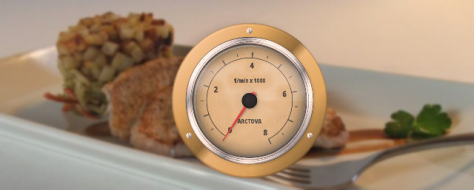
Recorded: 0 rpm
